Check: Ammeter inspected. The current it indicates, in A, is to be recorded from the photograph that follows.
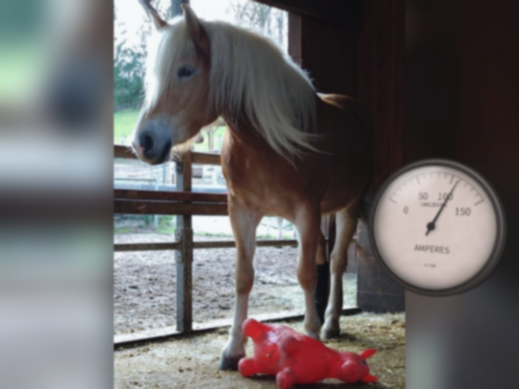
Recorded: 110 A
